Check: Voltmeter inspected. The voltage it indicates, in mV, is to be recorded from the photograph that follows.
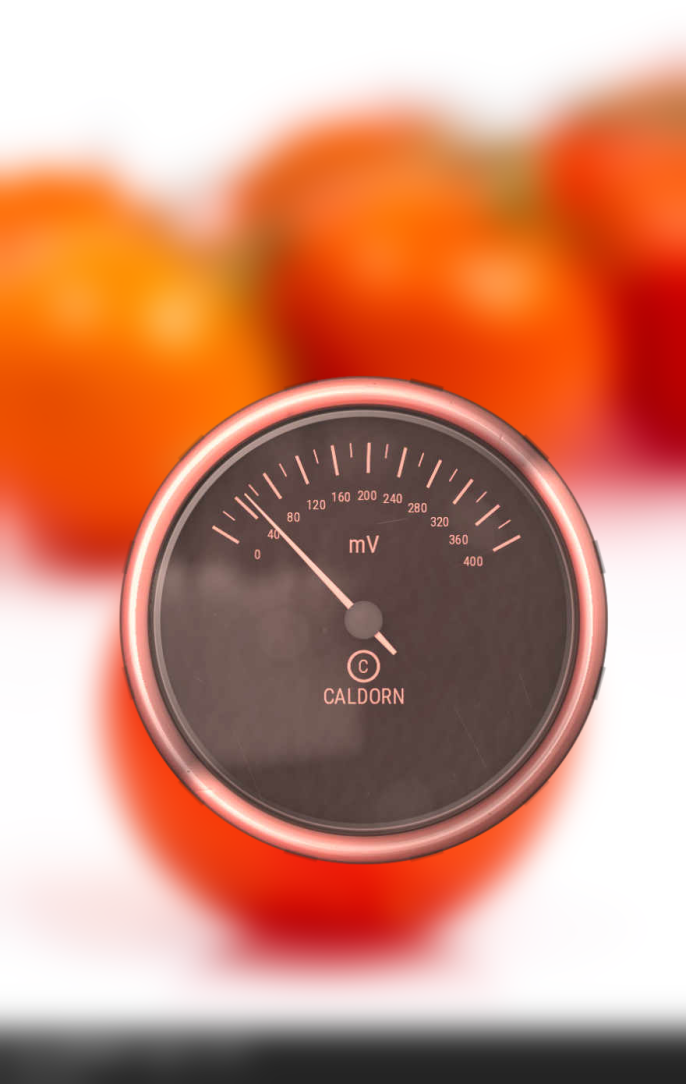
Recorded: 50 mV
